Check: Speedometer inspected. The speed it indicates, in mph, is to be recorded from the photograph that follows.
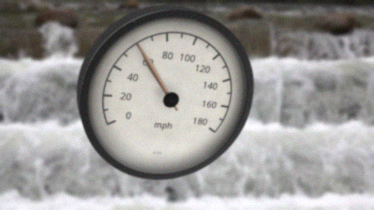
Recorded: 60 mph
